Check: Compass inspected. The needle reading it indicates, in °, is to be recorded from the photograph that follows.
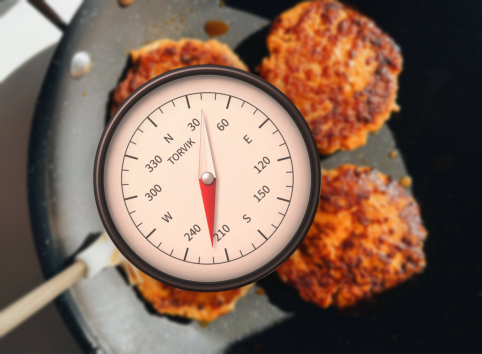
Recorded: 220 °
